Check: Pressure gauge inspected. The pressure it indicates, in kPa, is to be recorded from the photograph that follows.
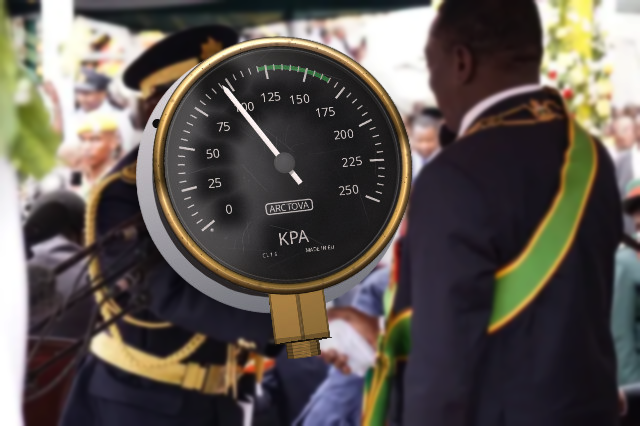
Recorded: 95 kPa
